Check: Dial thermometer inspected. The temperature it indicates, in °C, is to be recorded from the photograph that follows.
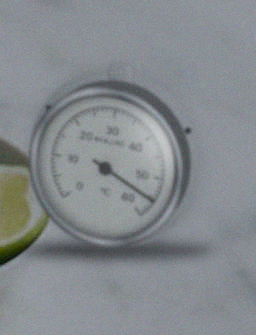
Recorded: 55 °C
